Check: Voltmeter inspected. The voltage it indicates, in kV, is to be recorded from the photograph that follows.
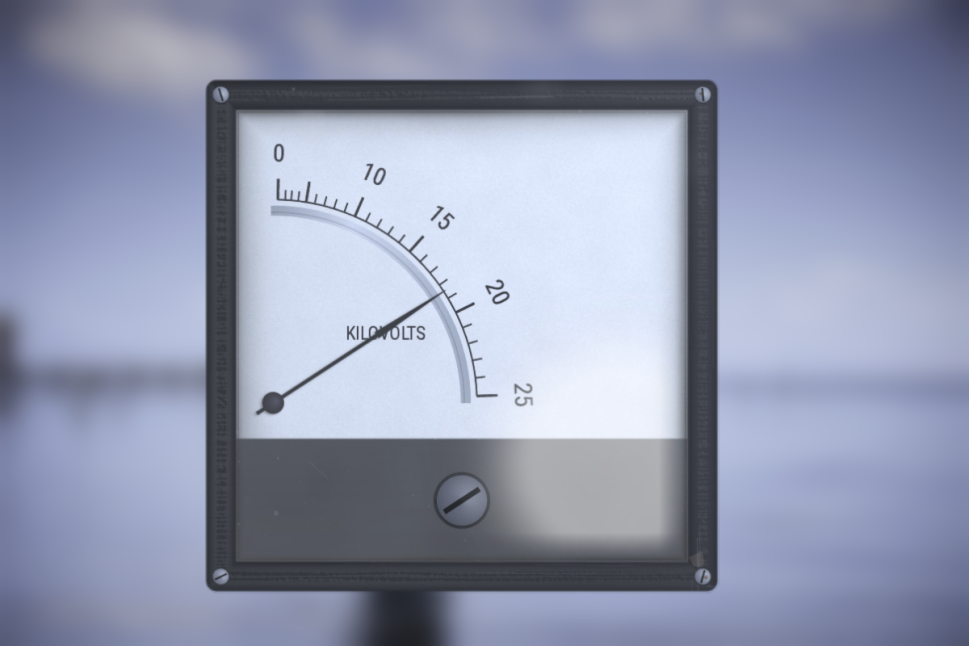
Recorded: 18.5 kV
